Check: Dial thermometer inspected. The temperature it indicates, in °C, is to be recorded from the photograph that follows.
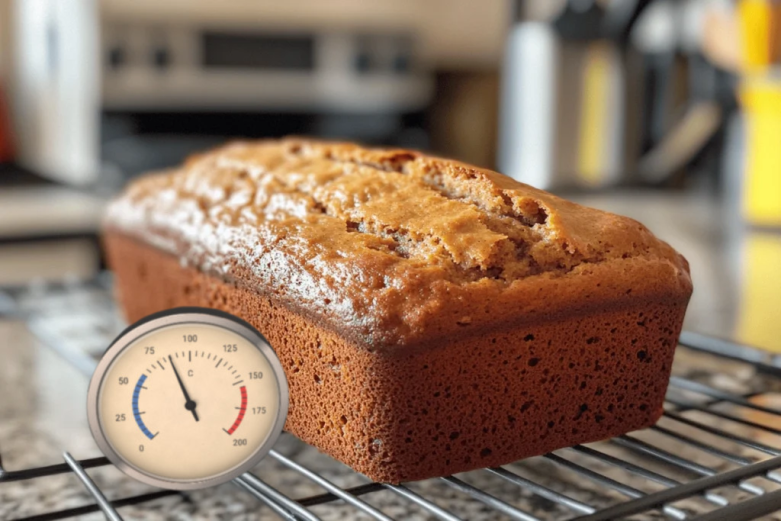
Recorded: 85 °C
